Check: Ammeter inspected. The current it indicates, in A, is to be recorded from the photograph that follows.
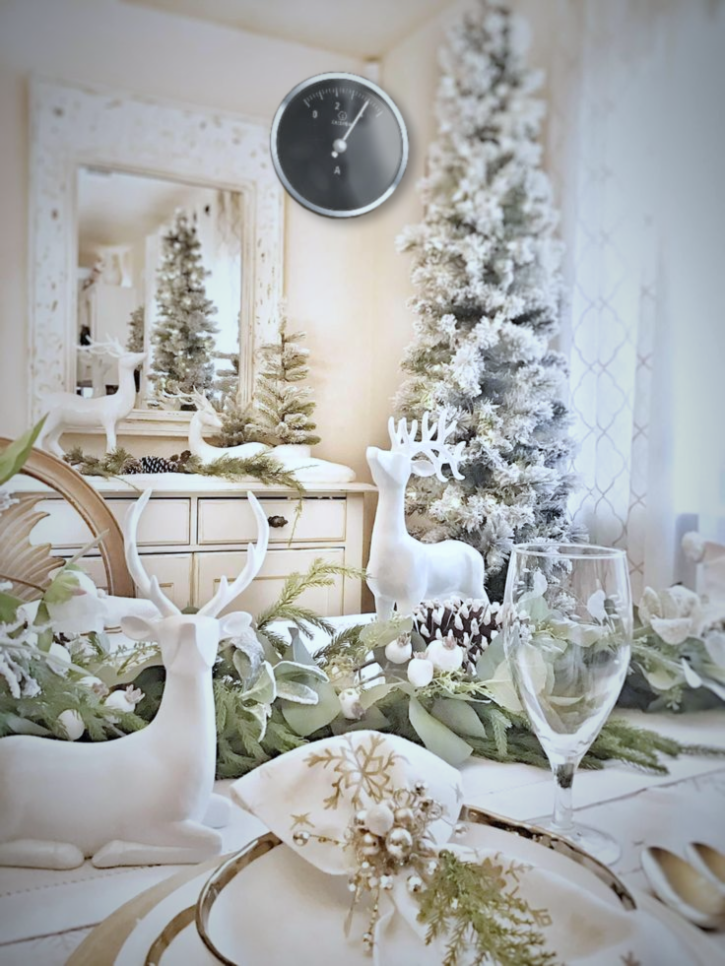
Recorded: 4 A
